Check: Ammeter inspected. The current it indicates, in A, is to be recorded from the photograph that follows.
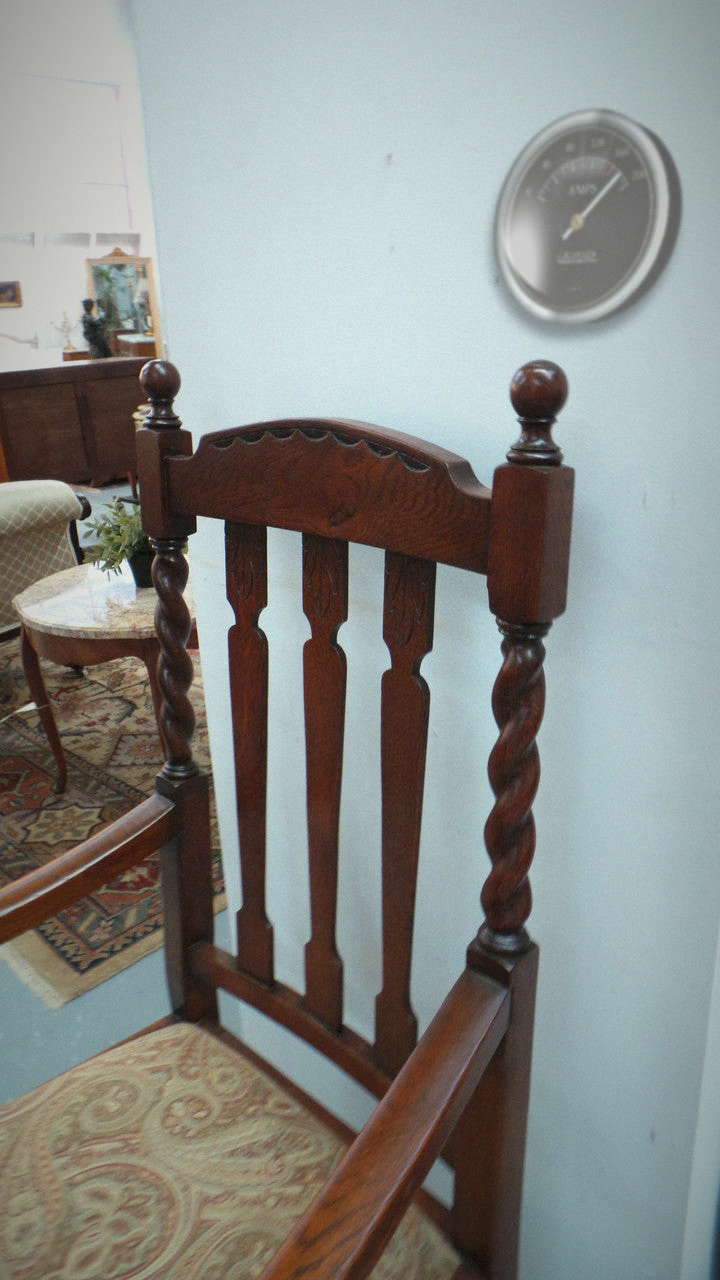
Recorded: 180 A
